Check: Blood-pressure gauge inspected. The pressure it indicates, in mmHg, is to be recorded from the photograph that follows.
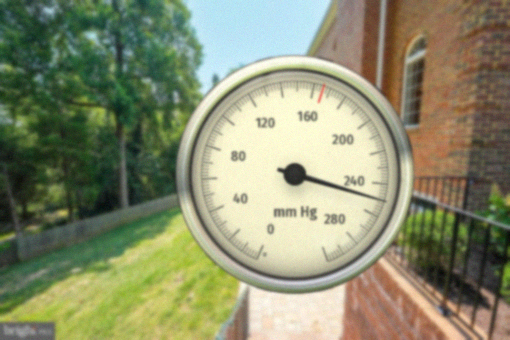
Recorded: 250 mmHg
